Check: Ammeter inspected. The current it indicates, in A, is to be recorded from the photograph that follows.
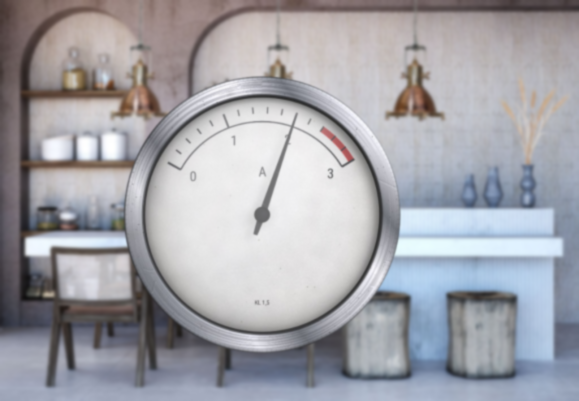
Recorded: 2 A
